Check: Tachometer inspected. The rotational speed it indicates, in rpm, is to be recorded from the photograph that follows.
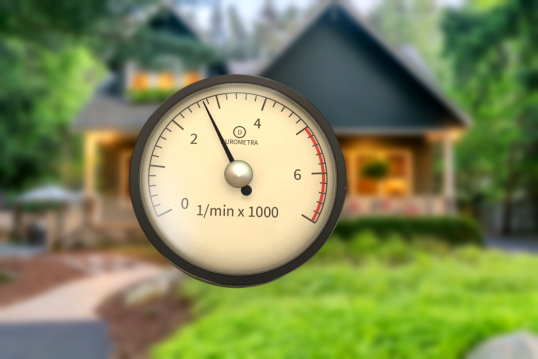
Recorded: 2700 rpm
